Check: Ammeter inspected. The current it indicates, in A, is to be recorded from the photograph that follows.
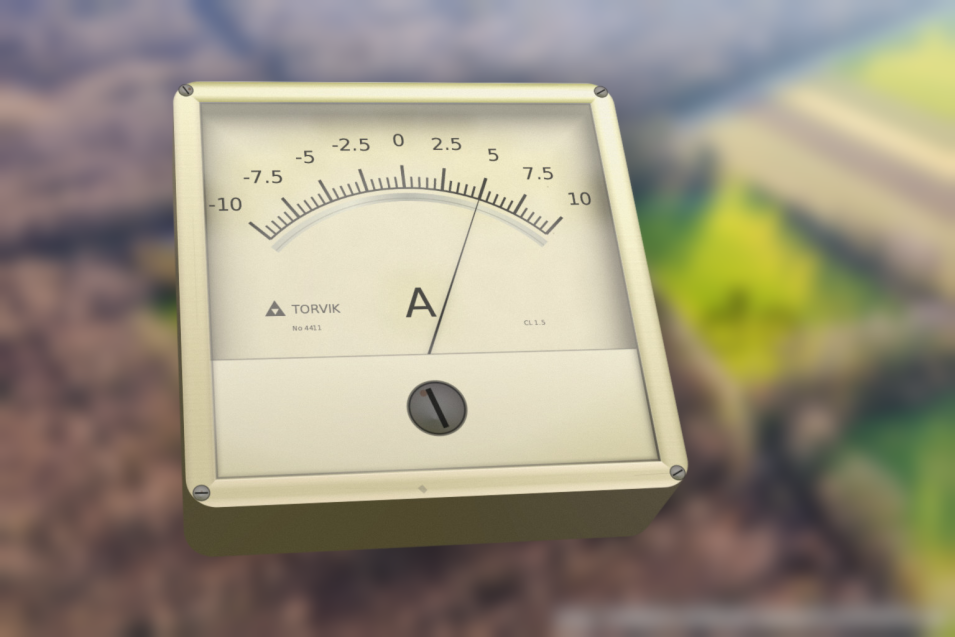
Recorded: 5 A
